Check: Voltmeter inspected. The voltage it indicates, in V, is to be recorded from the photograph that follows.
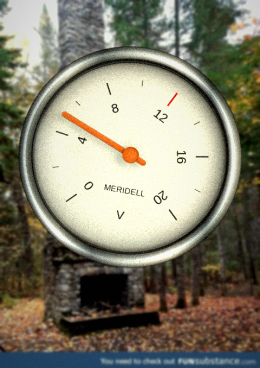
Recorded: 5 V
